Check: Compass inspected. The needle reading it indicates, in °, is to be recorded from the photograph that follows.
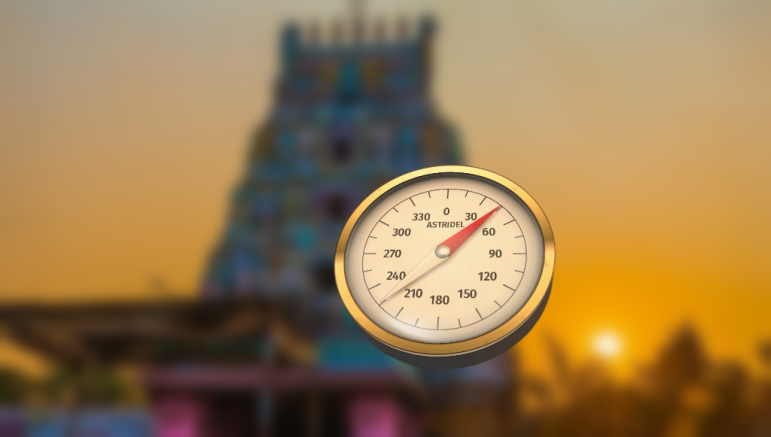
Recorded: 45 °
